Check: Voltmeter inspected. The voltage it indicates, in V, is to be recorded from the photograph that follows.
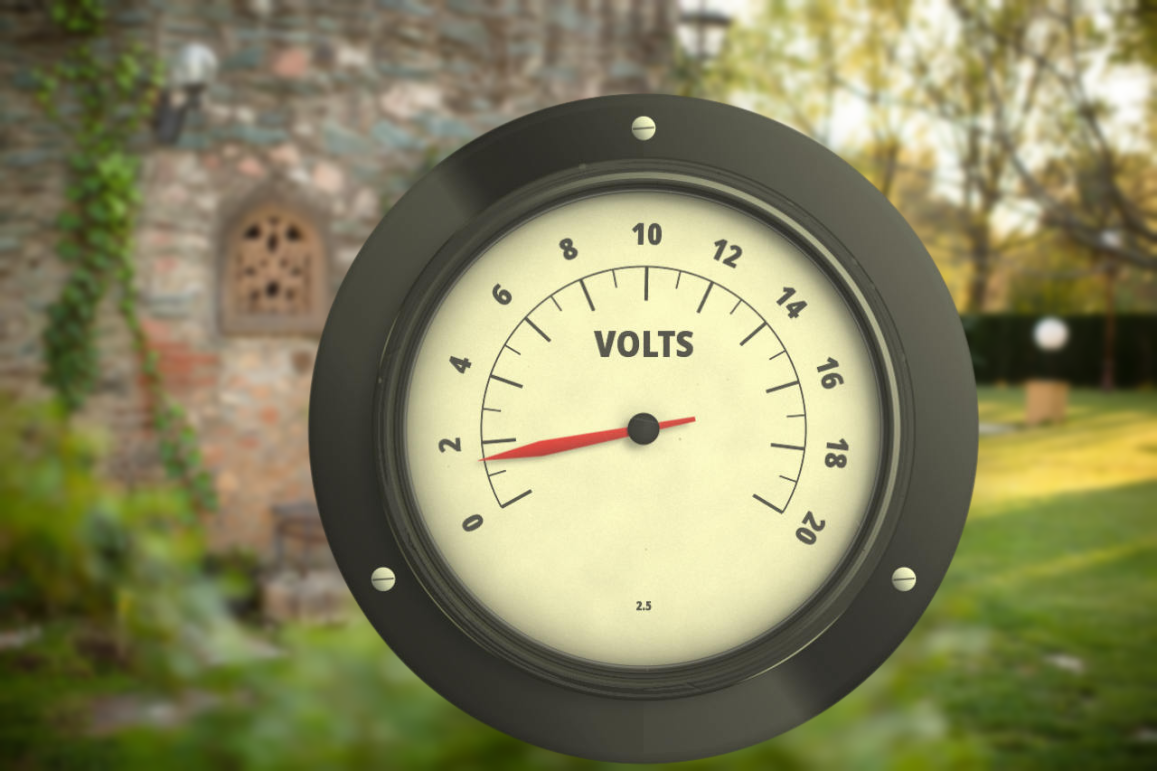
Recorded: 1.5 V
